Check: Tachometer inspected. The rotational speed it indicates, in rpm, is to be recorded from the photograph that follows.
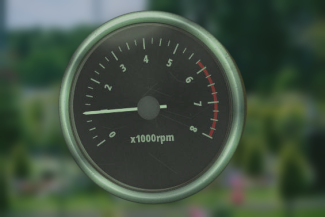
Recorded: 1000 rpm
